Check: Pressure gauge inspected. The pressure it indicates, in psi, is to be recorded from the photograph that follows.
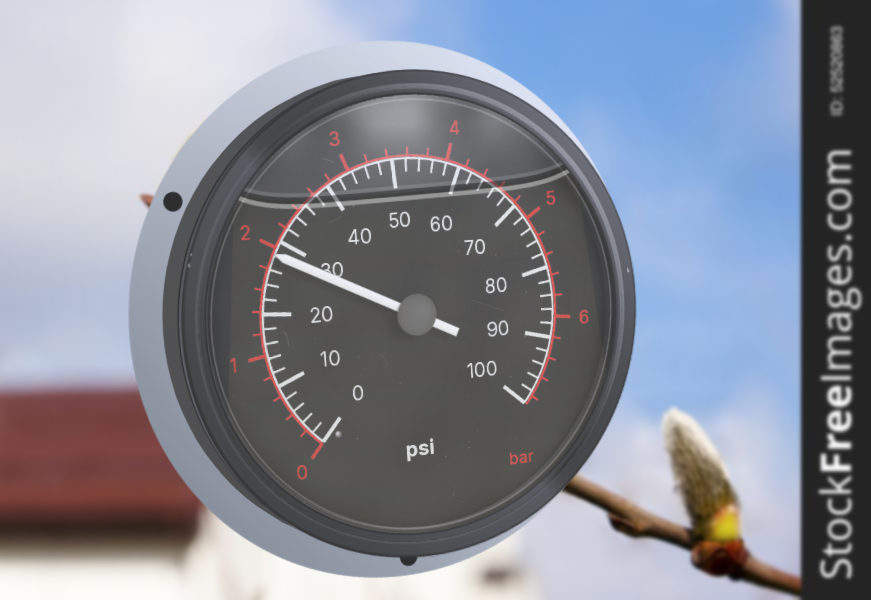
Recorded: 28 psi
